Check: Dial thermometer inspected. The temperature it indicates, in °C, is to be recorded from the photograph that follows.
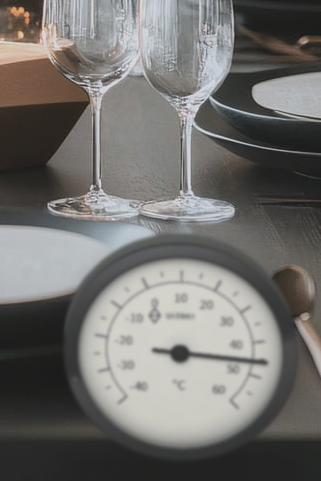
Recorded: 45 °C
